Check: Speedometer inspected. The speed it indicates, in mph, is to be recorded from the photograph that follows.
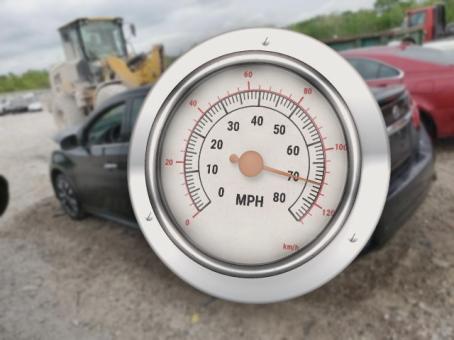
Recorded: 70 mph
